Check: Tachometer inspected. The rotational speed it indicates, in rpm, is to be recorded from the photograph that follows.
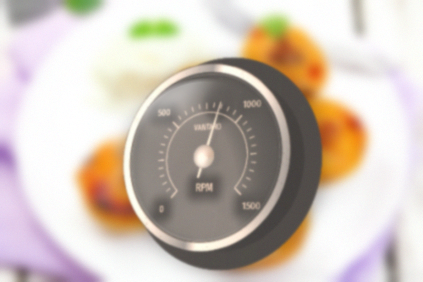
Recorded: 850 rpm
